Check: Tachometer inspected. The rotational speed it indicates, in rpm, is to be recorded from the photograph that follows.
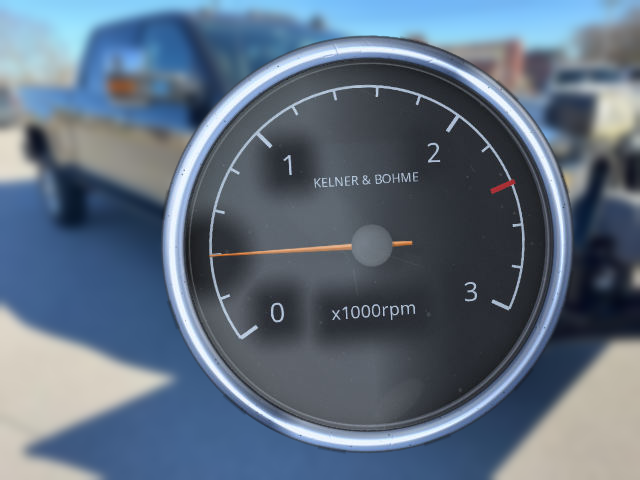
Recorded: 400 rpm
